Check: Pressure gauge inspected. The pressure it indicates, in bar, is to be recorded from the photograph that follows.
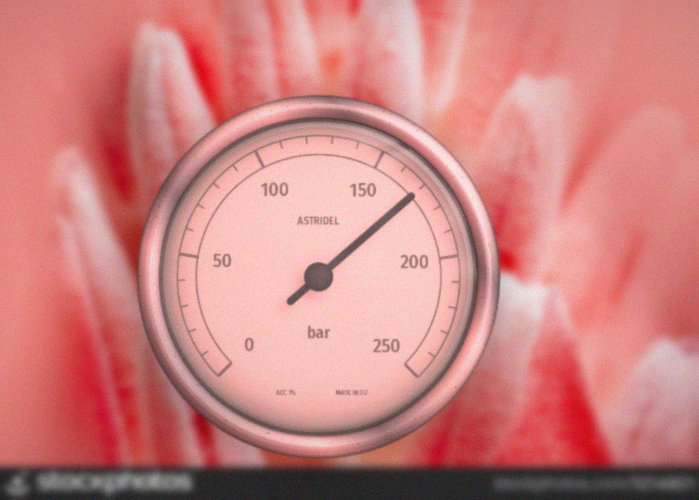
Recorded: 170 bar
